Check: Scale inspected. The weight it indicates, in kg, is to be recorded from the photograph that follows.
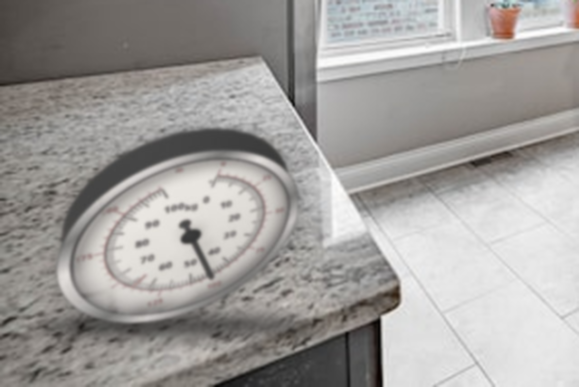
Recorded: 45 kg
